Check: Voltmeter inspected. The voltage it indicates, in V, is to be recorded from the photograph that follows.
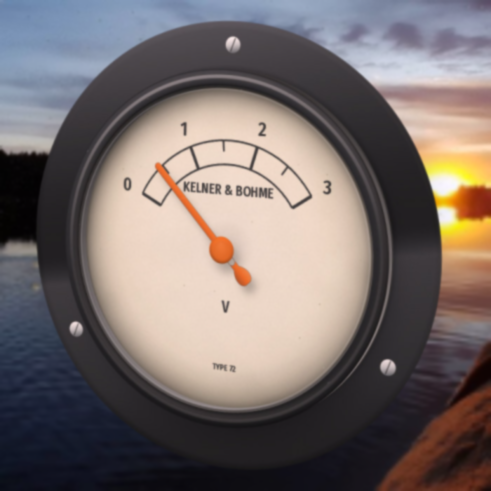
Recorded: 0.5 V
